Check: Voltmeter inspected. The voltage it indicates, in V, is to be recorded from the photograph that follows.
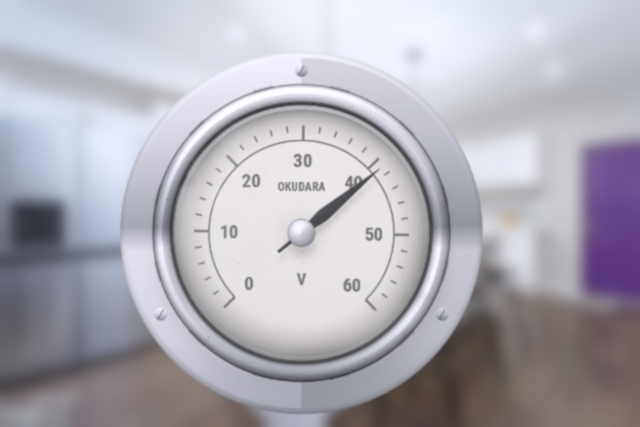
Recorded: 41 V
